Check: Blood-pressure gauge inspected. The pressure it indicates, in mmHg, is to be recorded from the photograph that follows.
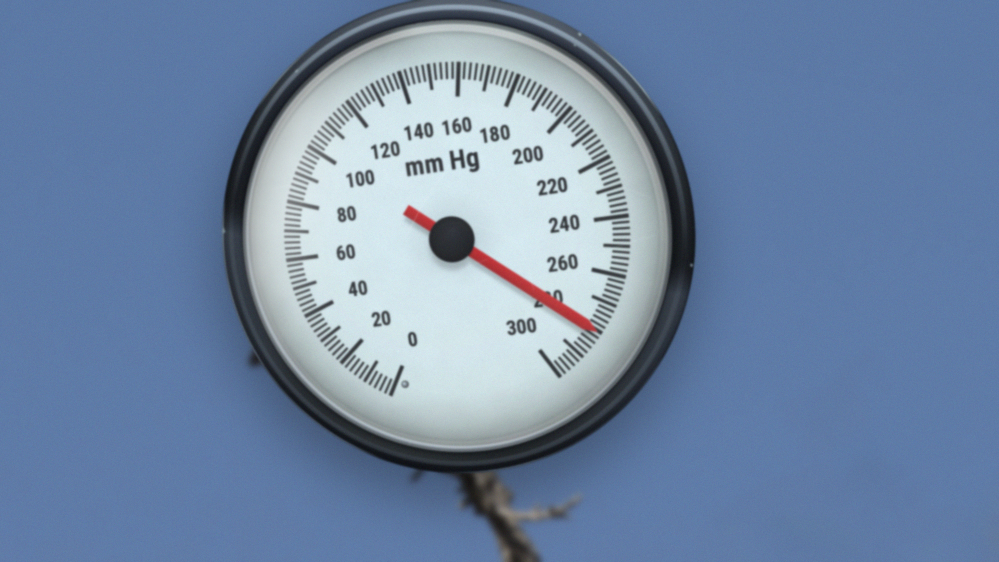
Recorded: 280 mmHg
